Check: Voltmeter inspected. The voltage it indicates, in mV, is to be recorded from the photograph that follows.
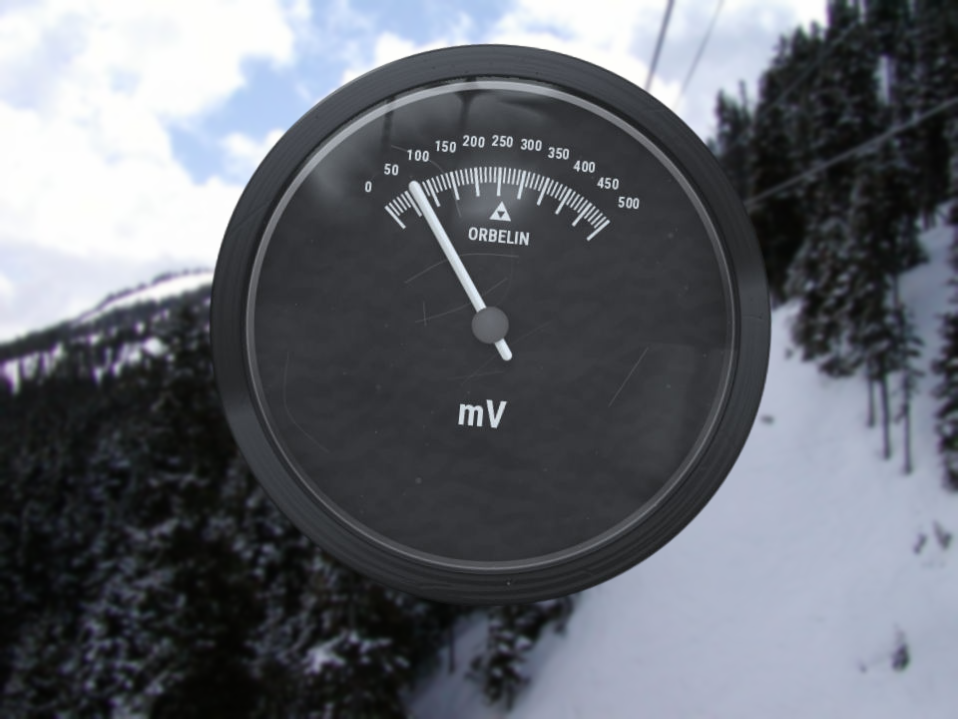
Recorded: 70 mV
